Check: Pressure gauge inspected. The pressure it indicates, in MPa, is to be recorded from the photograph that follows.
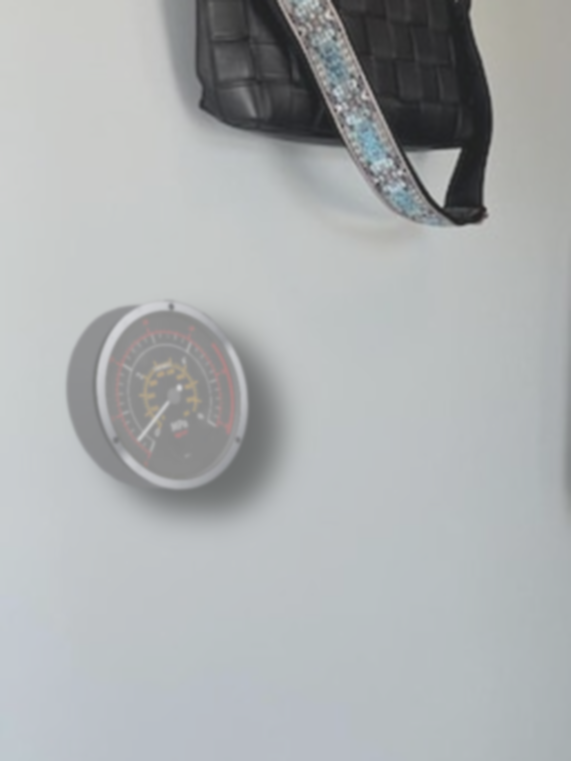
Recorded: 0.4 MPa
